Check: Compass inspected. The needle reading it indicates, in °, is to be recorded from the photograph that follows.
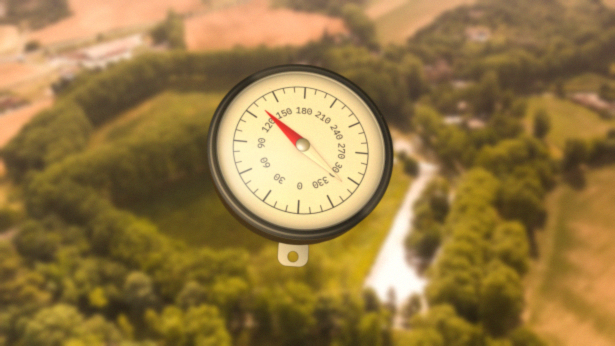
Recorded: 130 °
